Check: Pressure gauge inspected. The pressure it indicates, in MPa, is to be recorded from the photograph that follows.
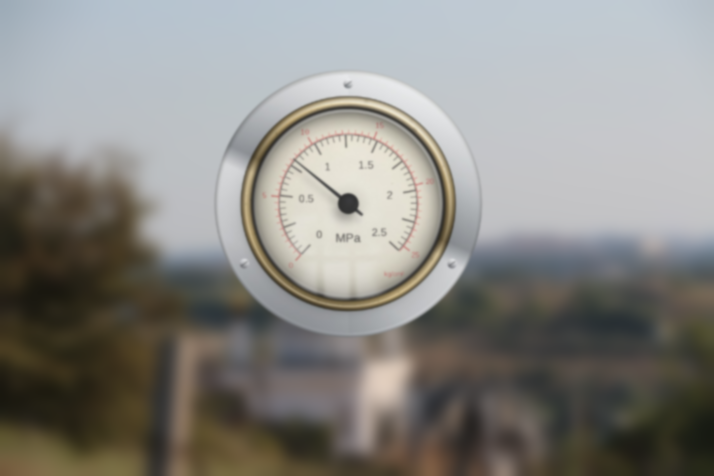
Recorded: 0.8 MPa
